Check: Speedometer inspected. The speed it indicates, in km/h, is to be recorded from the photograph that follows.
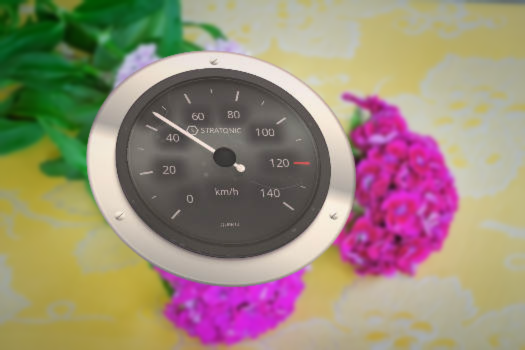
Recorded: 45 km/h
